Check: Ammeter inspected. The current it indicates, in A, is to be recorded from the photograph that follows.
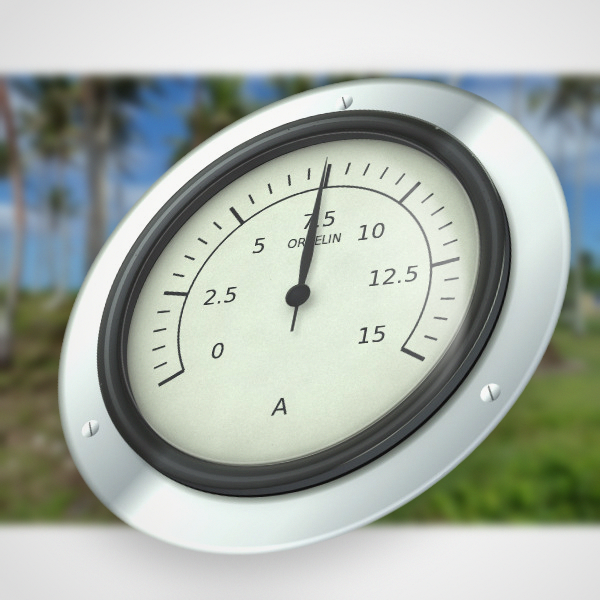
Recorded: 7.5 A
